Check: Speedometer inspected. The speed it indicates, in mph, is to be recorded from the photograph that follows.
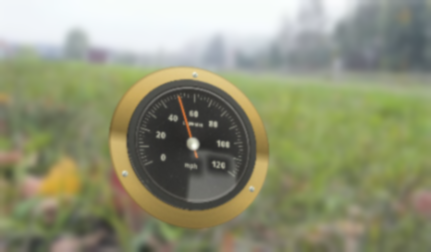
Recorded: 50 mph
